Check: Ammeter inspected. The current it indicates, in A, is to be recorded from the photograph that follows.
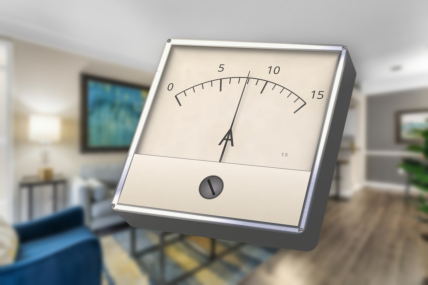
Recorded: 8 A
